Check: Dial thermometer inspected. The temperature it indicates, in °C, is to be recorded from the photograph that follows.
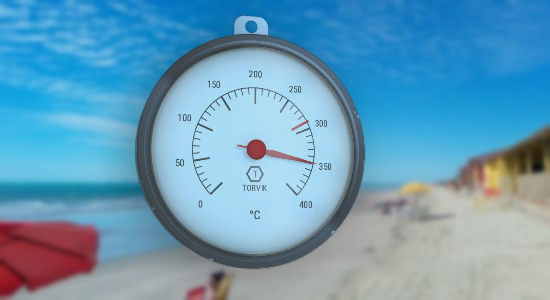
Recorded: 350 °C
